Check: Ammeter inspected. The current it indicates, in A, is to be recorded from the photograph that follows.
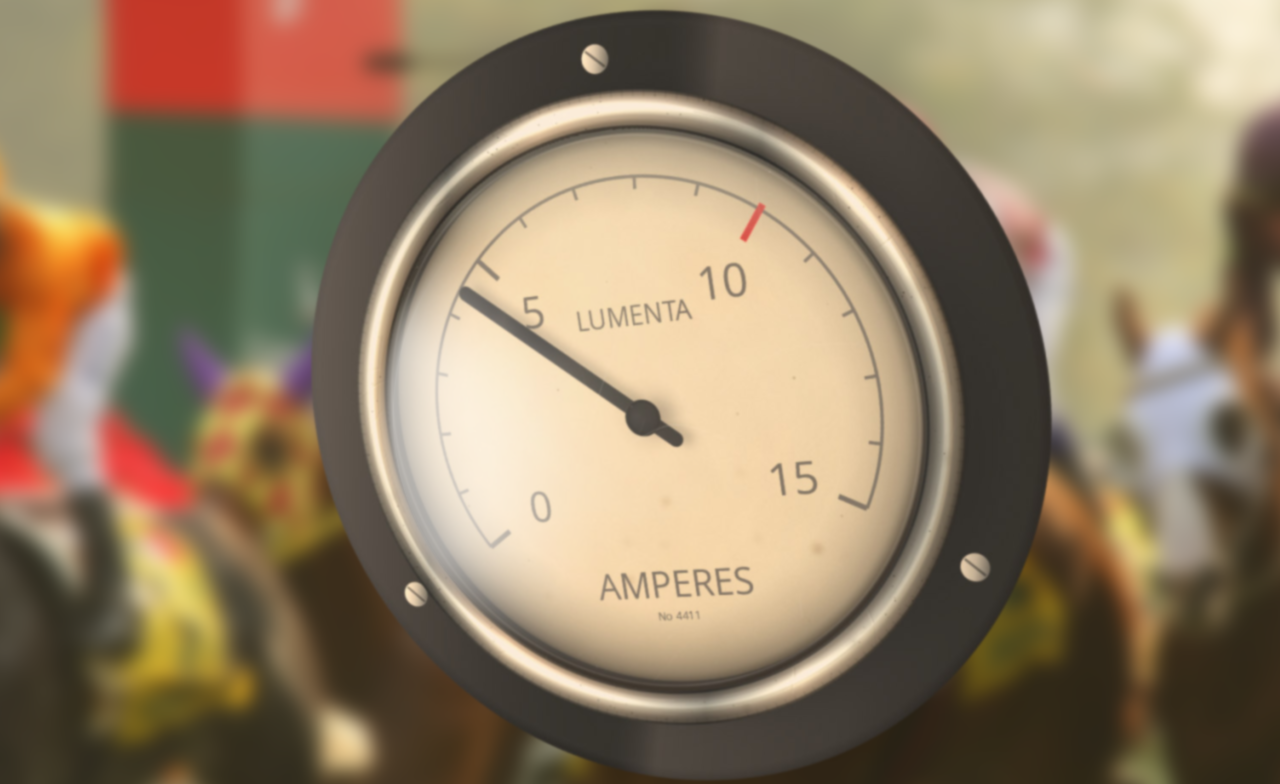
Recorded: 4.5 A
